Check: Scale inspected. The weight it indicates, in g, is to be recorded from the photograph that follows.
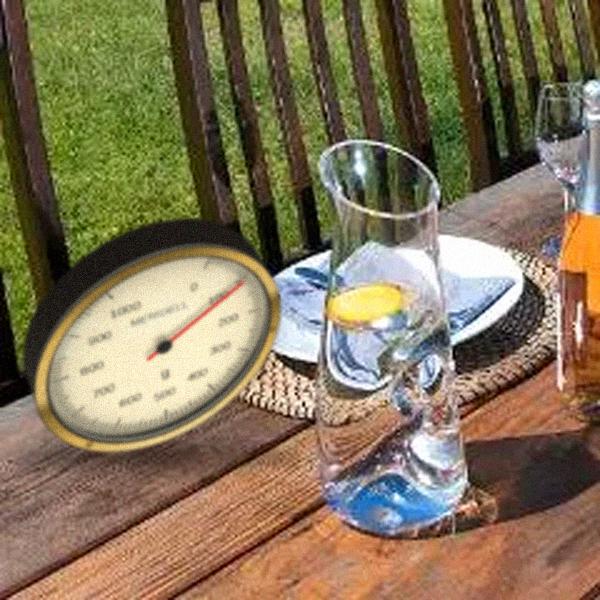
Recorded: 100 g
